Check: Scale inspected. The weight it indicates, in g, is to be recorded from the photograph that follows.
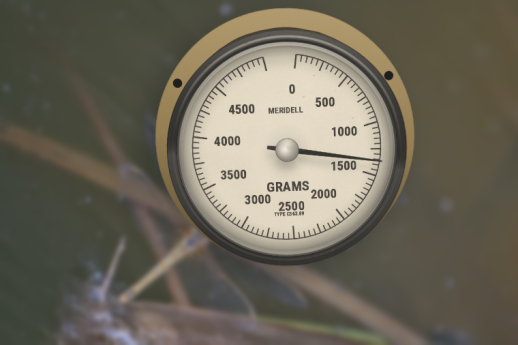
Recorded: 1350 g
